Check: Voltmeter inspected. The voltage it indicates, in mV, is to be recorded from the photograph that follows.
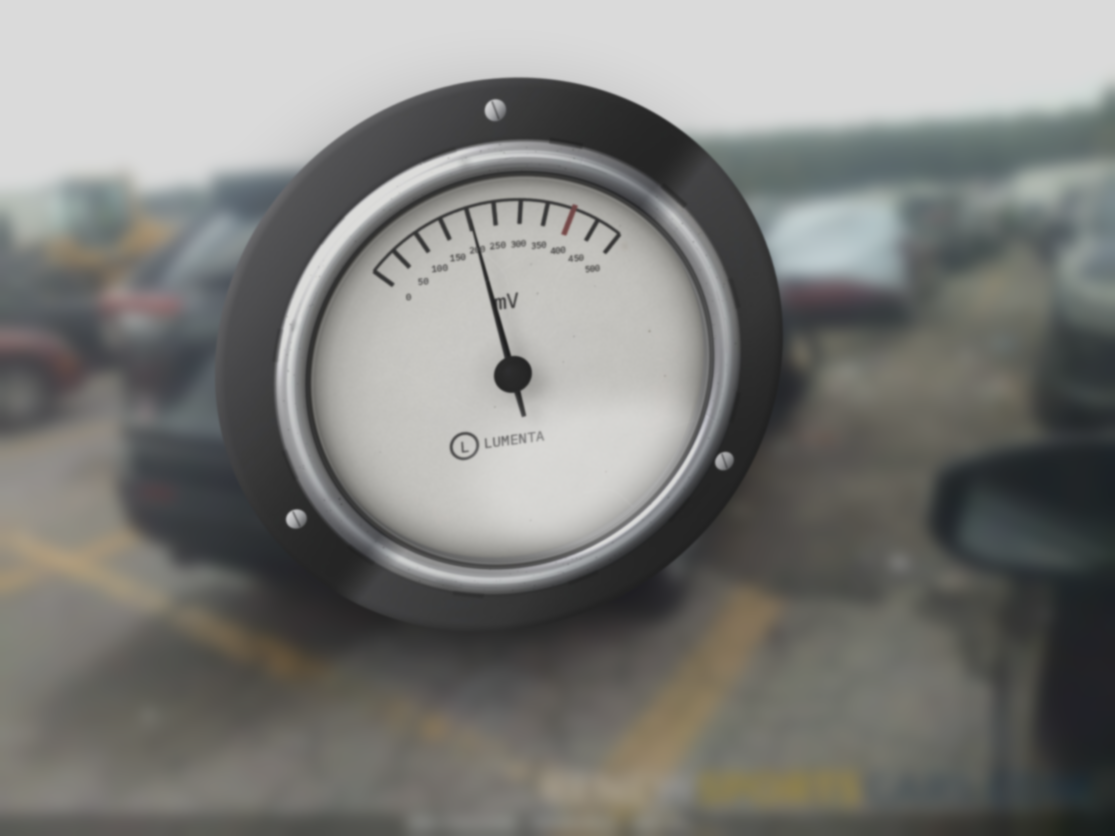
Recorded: 200 mV
